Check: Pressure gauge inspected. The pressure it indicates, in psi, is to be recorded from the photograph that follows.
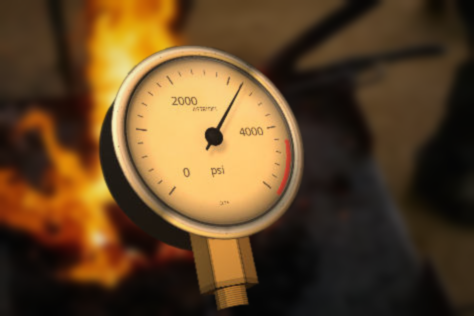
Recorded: 3200 psi
